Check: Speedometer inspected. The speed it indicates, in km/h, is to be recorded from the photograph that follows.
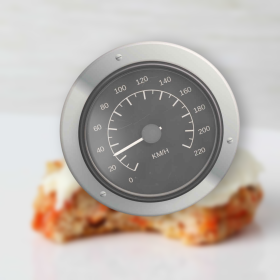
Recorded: 30 km/h
